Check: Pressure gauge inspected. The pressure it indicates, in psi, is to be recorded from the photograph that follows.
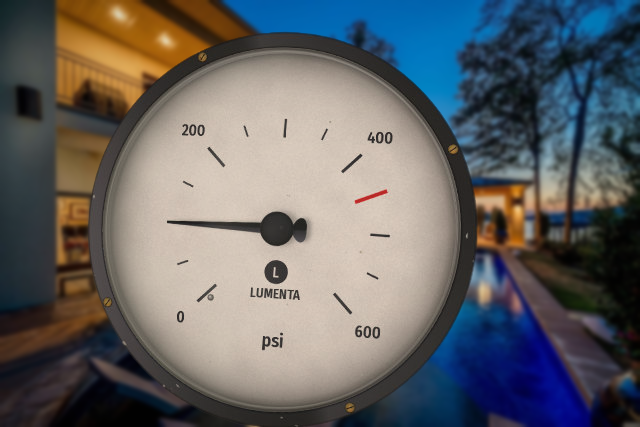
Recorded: 100 psi
